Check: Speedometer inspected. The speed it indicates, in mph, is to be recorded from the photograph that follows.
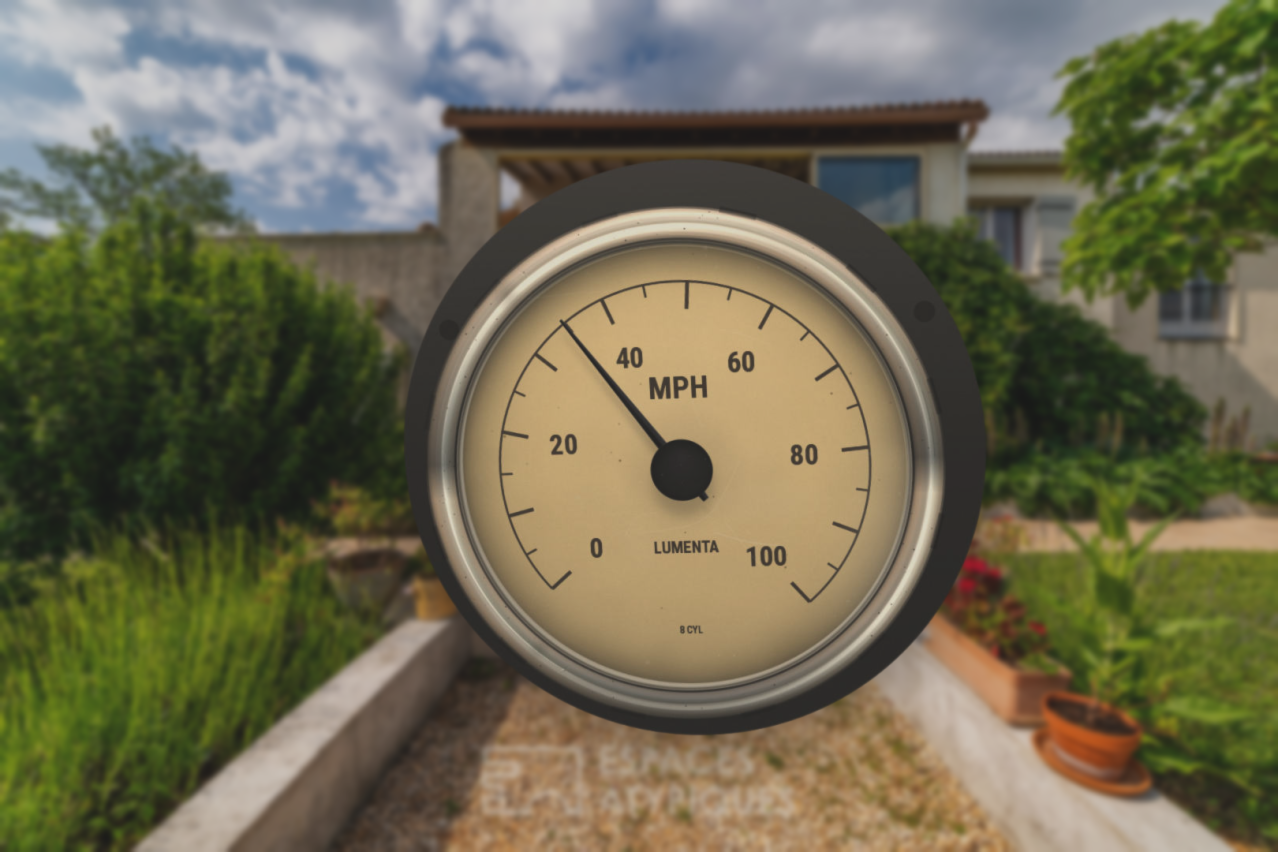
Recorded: 35 mph
